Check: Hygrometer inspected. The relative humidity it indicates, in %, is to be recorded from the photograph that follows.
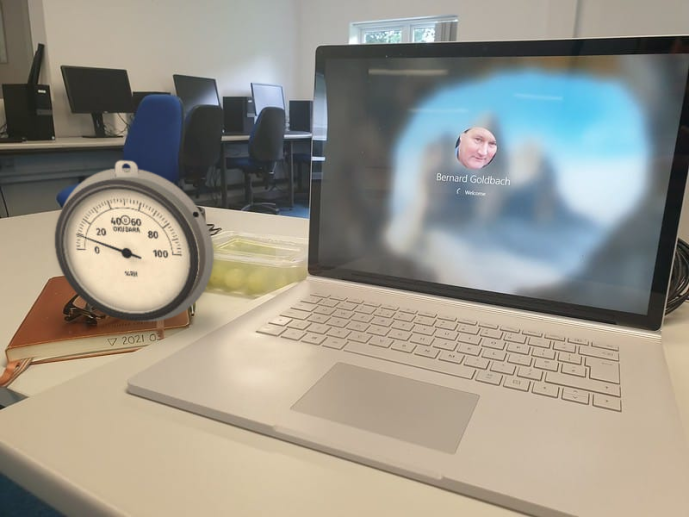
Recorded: 10 %
